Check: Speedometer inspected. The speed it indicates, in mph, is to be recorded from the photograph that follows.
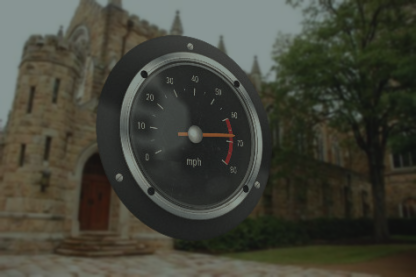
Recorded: 67.5 mph
